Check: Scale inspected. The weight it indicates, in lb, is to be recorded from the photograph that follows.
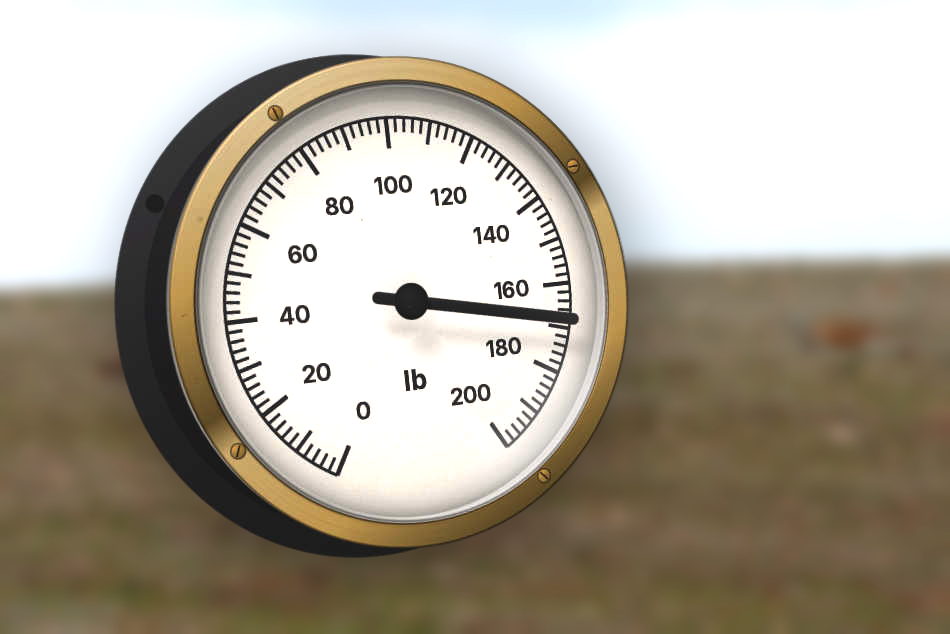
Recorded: 168 lb
